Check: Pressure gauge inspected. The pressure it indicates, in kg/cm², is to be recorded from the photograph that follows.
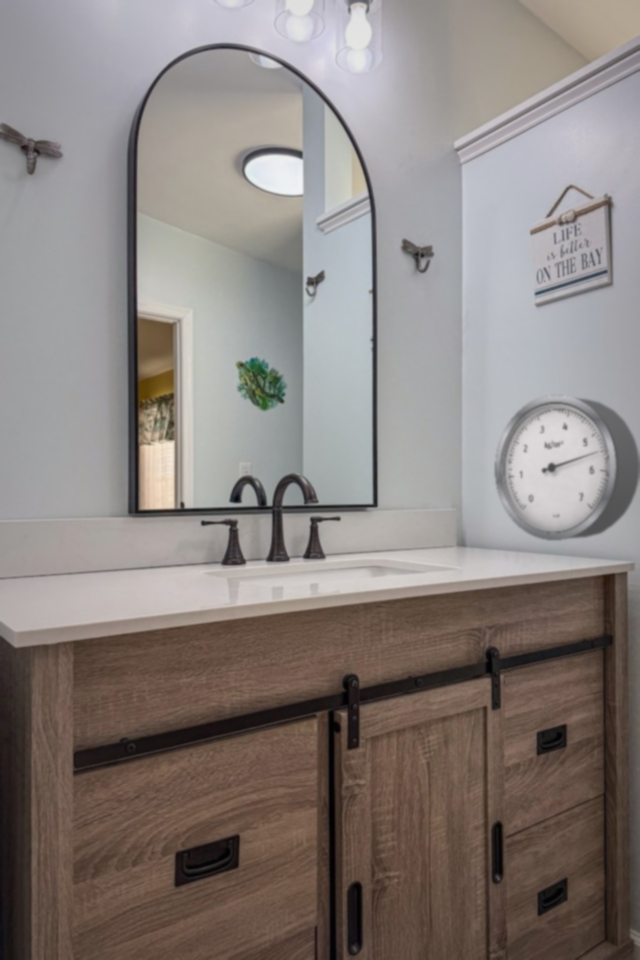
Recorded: 5.5 kg/cm²
